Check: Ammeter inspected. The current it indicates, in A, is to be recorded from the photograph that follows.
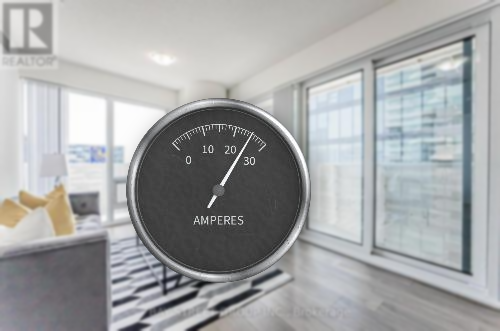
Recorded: 25 A
